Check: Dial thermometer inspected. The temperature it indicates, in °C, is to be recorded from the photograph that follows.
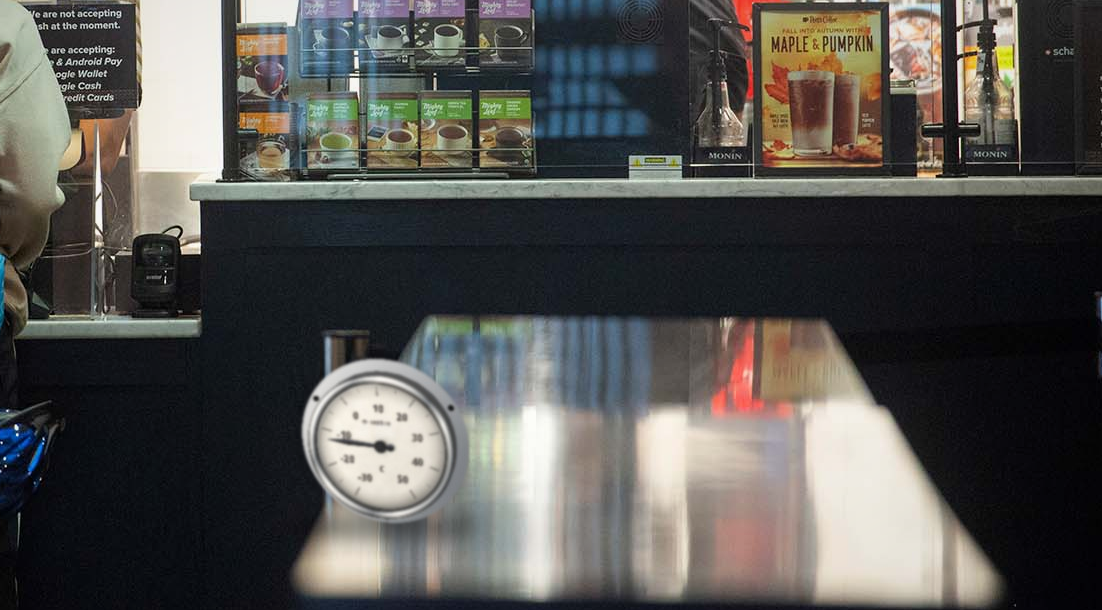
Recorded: -12.5 °C
